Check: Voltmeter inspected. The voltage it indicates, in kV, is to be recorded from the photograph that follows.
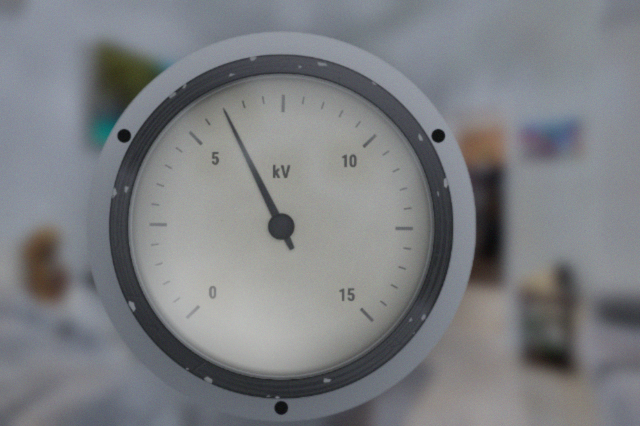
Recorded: 6 kV
